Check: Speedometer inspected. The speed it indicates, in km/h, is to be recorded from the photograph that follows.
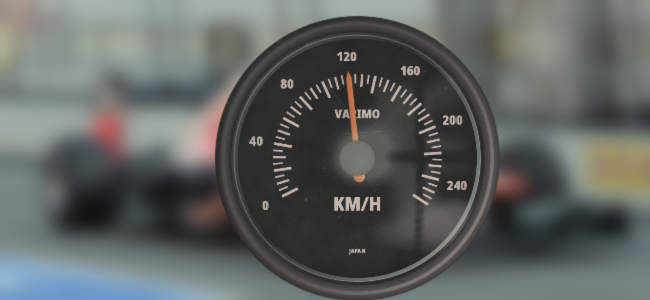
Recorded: 120 km/h
